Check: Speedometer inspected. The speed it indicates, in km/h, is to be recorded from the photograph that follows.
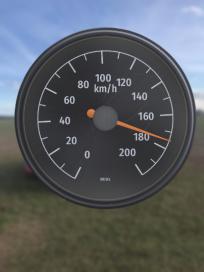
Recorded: 175 km/h
